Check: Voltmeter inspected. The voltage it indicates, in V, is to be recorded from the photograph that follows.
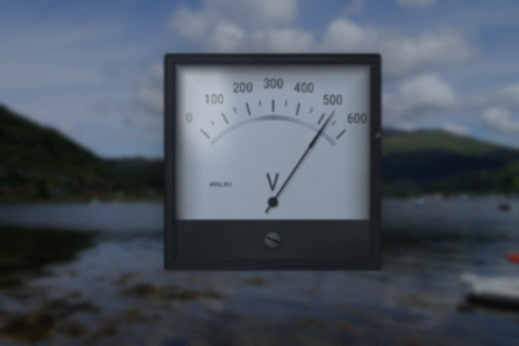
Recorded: 525 V
